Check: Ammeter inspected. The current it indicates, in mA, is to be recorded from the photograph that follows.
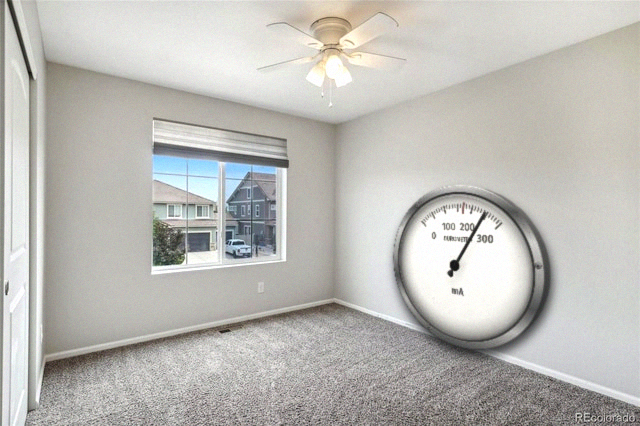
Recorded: 250 mA
